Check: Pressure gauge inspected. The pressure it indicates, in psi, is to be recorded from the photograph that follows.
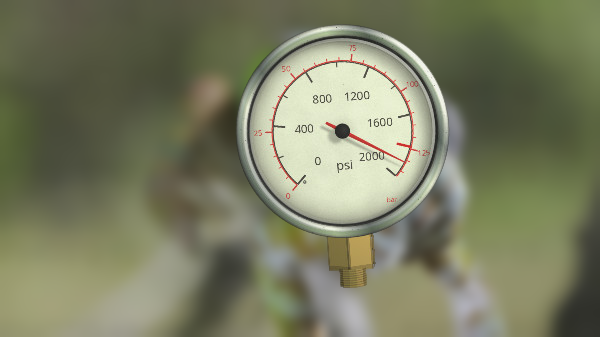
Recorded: 1900 psi
